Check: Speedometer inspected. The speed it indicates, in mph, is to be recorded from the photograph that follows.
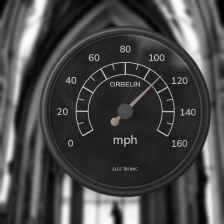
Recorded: 110 mph
